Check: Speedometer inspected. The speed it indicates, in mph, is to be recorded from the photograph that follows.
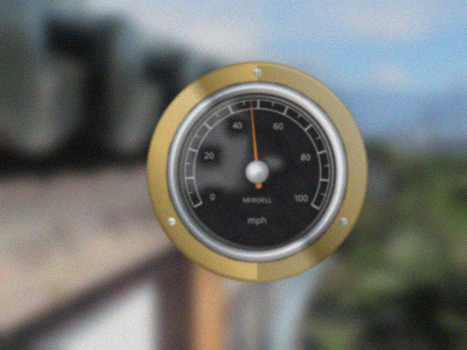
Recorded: 47.5 mph
